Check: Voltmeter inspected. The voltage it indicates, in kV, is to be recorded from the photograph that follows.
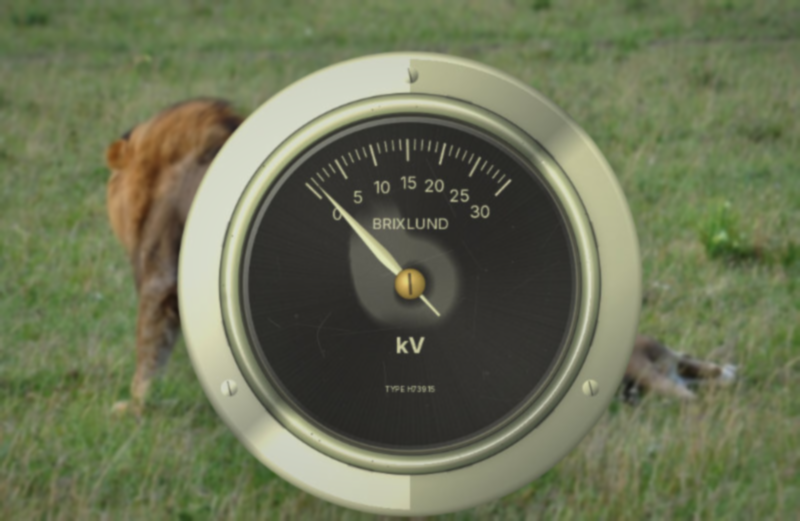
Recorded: 1 kV
